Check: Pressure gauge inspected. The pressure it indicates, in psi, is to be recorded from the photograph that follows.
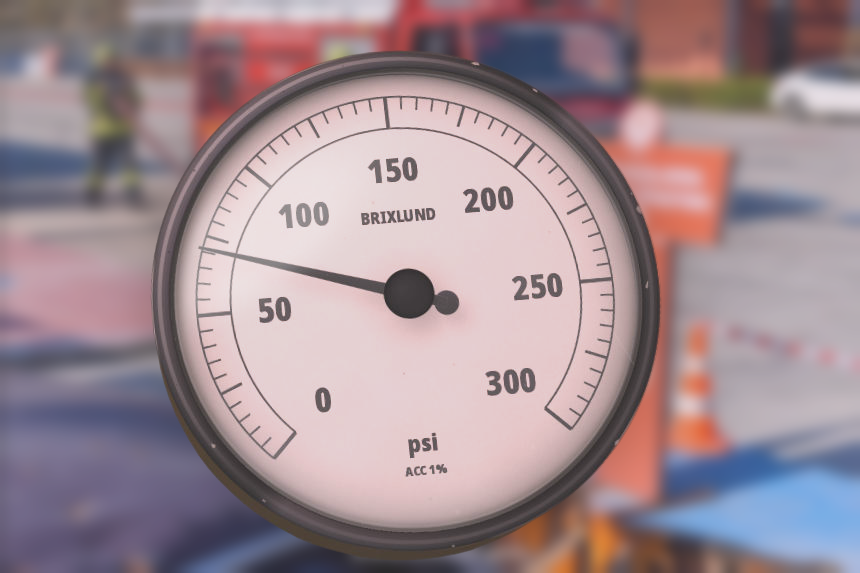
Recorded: 70 psi
